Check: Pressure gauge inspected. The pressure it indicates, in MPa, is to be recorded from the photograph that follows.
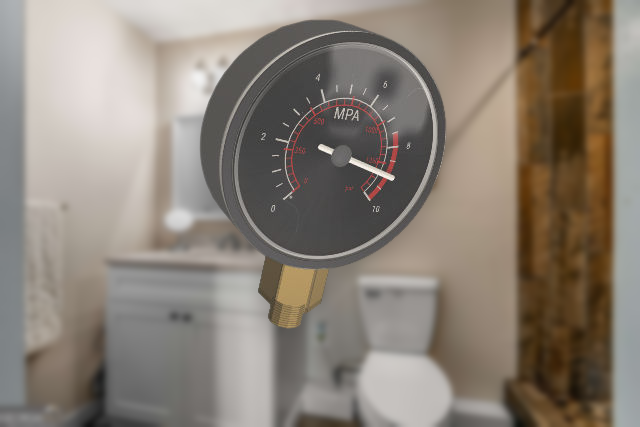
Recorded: 9 MPa
